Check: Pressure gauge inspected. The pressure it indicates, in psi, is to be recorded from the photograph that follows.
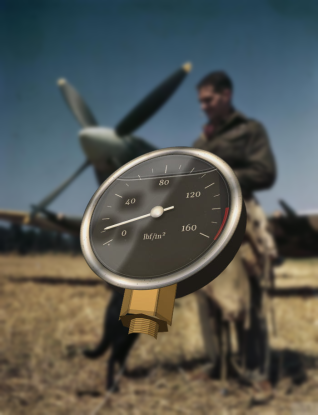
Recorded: 10 psi
